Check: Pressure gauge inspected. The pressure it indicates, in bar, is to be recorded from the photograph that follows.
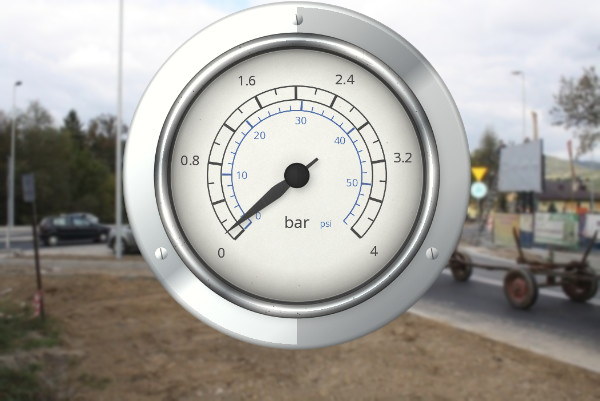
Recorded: 0.1 bar
